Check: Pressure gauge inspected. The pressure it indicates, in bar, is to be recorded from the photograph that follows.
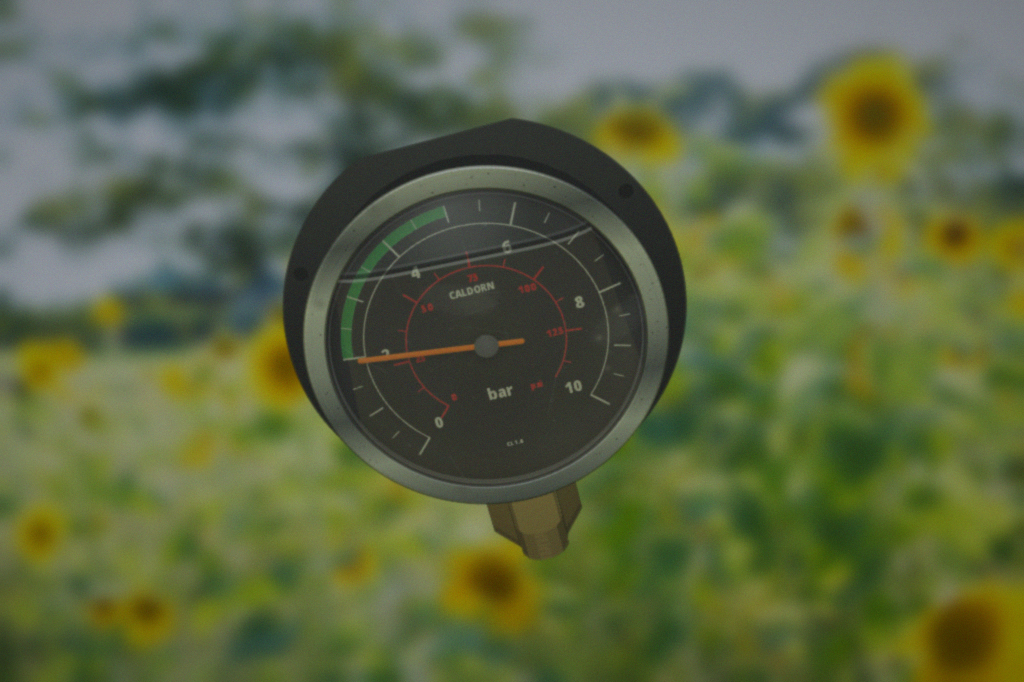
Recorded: 2 bar
